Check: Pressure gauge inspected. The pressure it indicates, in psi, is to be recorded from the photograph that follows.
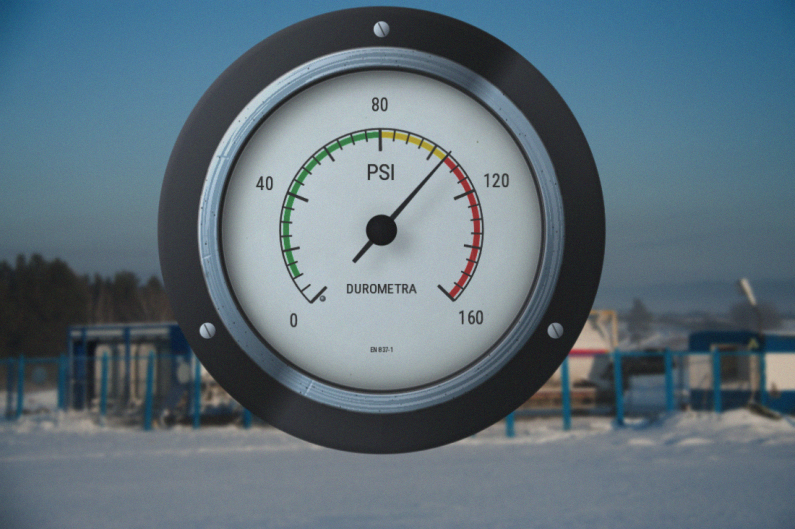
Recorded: 105 psi
